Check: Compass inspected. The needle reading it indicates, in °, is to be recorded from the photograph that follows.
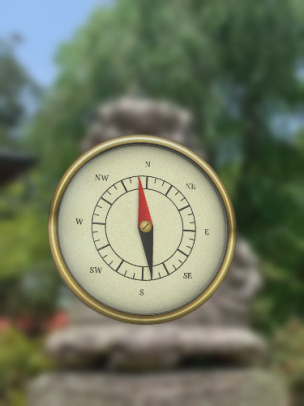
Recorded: 350 °
